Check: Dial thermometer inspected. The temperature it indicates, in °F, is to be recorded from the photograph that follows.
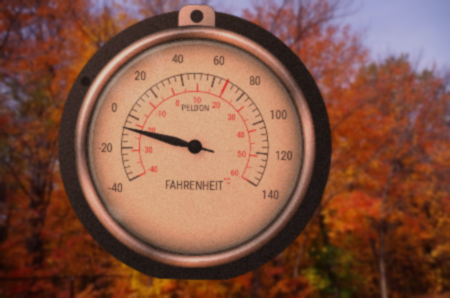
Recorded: -8 °F
